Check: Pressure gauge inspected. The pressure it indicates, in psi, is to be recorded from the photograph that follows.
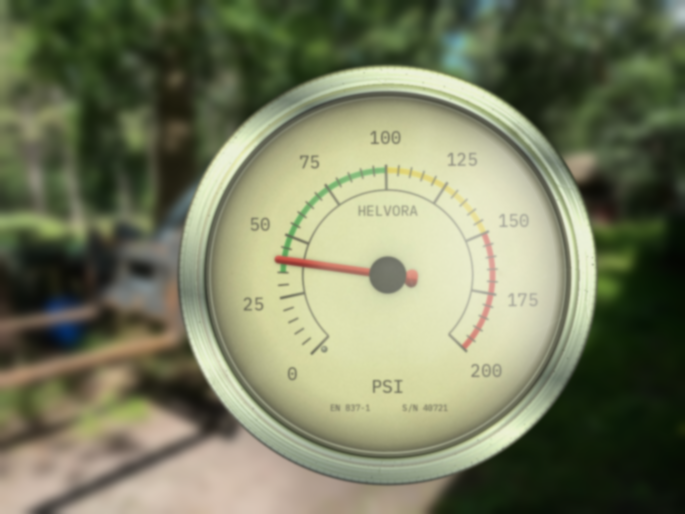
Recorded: 40 psi
